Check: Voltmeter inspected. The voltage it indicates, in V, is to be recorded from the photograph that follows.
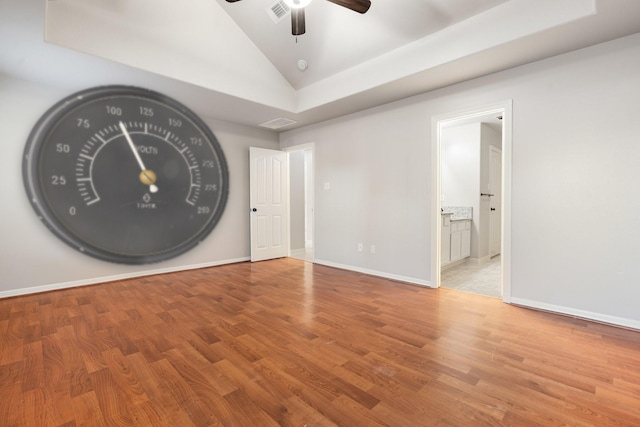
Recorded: 100 V
